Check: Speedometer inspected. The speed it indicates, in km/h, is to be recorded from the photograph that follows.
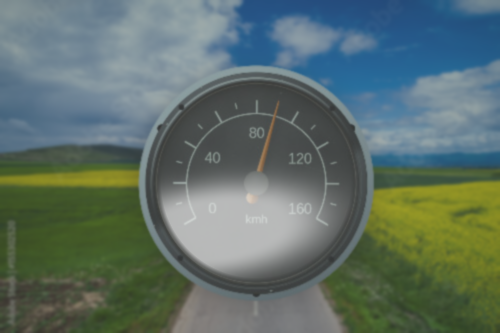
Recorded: 90 km/h
